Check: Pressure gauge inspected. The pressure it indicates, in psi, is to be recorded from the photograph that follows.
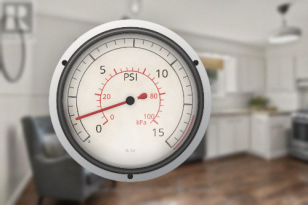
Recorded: 1.25 psi
